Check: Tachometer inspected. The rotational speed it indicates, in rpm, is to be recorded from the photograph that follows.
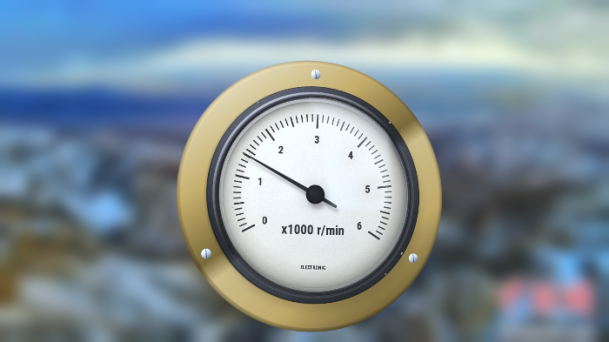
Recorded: 1400 rpm
